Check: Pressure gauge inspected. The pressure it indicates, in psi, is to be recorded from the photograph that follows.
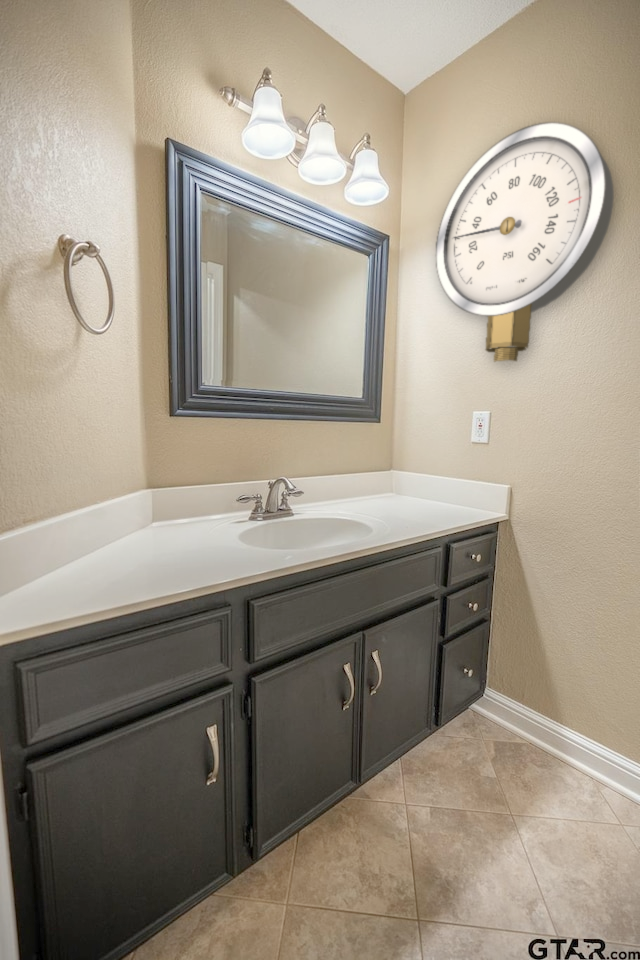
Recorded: 30 psi
